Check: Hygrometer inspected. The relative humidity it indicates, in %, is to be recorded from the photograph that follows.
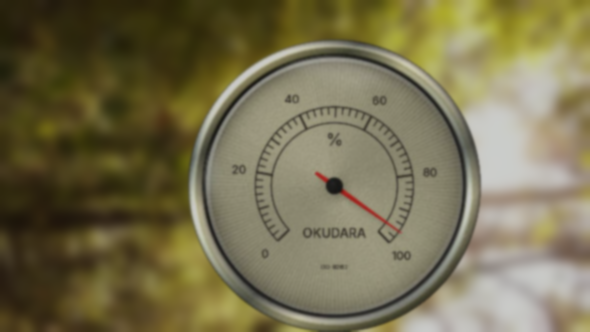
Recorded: 96 %
